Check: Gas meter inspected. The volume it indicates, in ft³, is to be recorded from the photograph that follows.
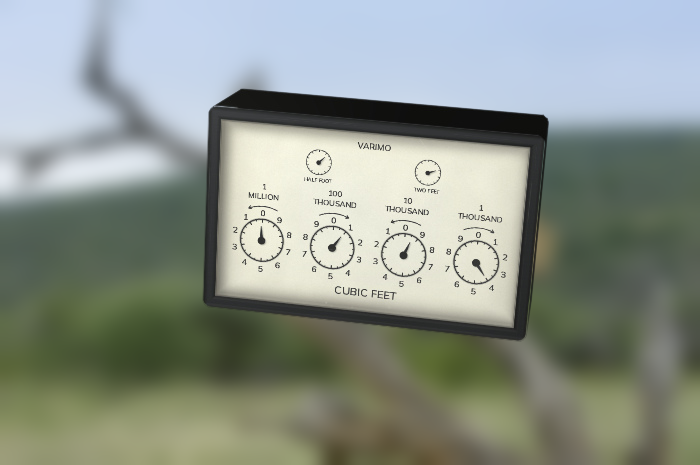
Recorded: 9400 ft³
